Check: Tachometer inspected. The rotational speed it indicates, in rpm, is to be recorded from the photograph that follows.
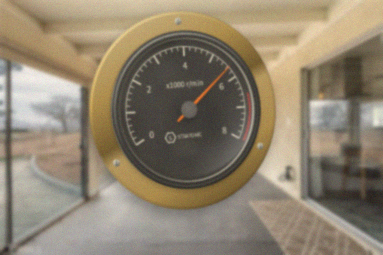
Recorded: 5600 rpm
